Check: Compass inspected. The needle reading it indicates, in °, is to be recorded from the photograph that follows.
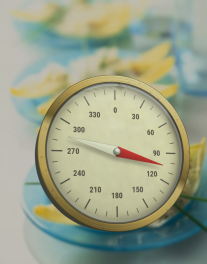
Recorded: 105 °
